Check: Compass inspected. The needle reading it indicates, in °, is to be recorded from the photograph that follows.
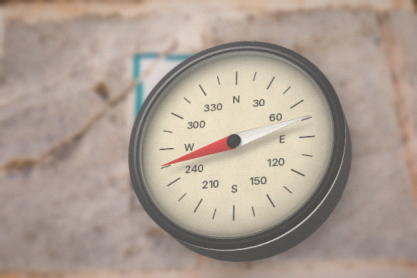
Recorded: 255 °
